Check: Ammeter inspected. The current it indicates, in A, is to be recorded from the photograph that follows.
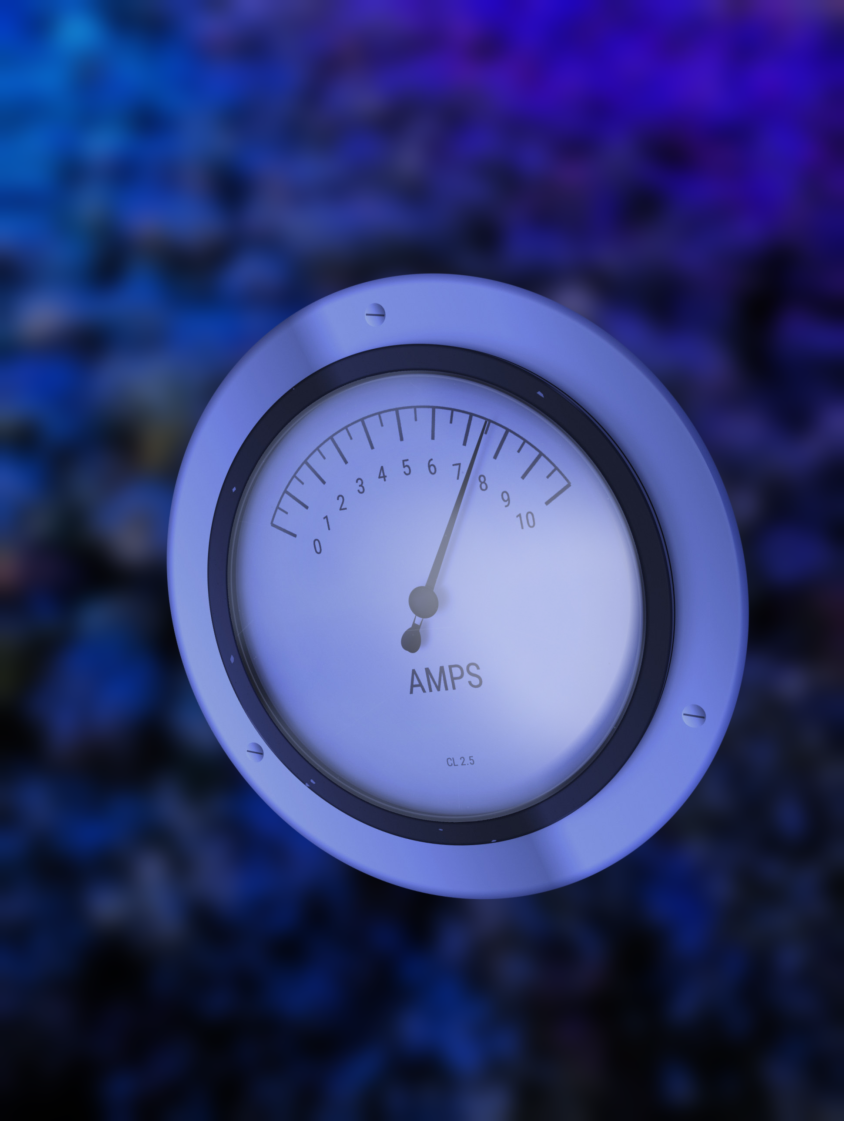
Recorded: 7.5 A
